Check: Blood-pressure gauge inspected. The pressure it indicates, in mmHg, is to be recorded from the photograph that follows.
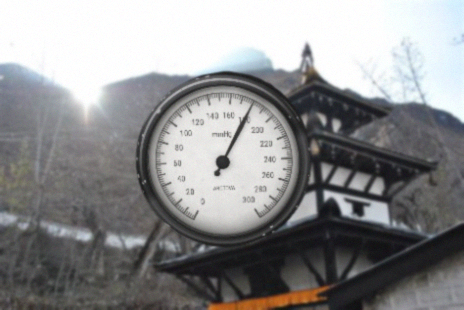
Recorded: 180 mmHg
